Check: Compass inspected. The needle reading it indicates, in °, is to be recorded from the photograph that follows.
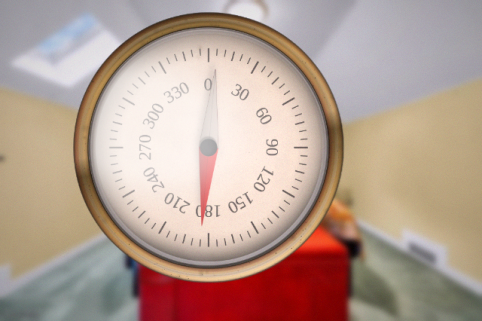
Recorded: 185 °
